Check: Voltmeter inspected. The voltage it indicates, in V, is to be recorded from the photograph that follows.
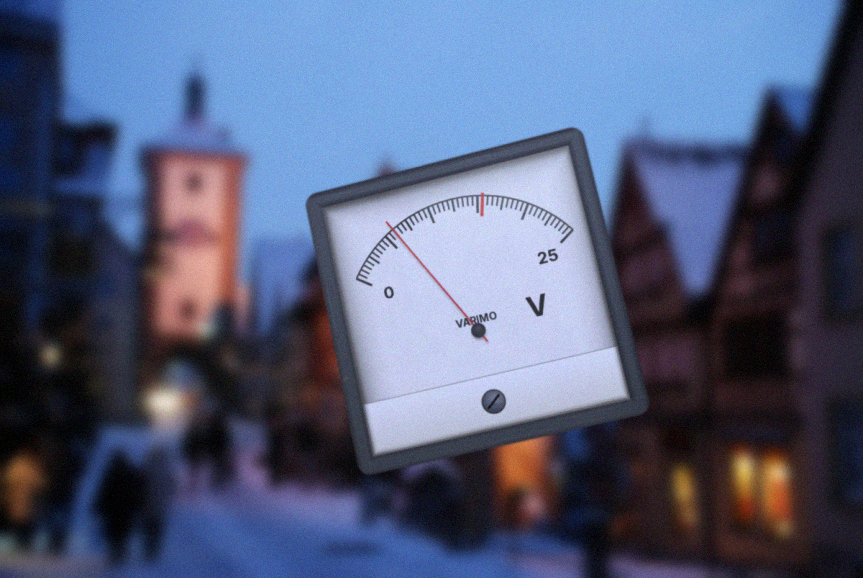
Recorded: 6 V
